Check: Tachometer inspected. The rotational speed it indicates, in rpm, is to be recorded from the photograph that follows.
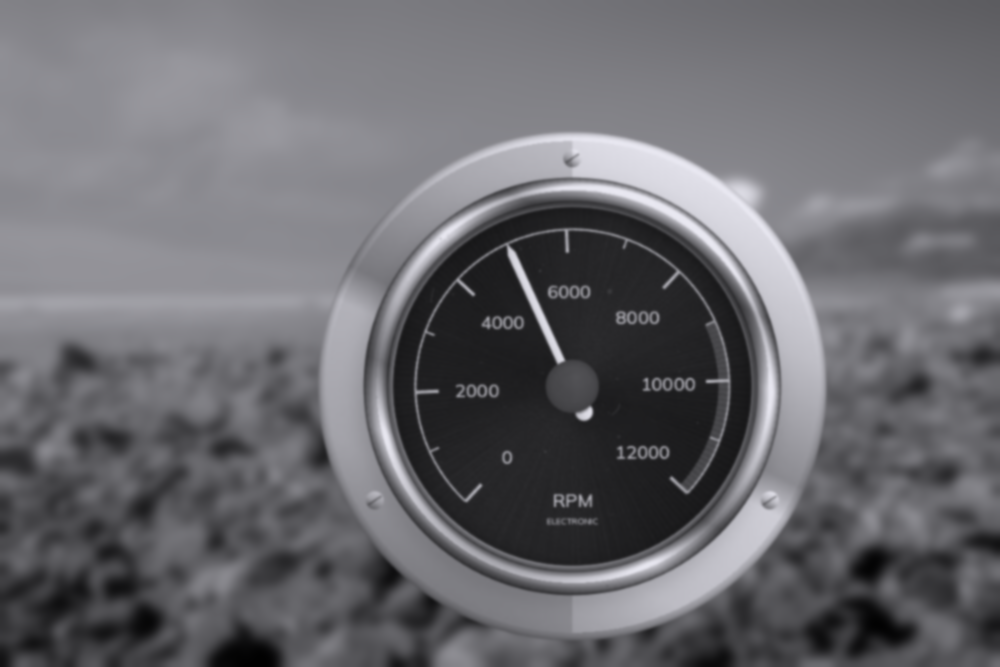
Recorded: 5000 rpm
